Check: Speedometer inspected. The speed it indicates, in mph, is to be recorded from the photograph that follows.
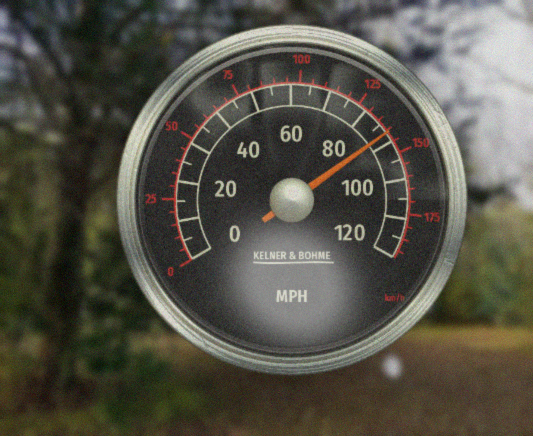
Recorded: 87.5 mph
